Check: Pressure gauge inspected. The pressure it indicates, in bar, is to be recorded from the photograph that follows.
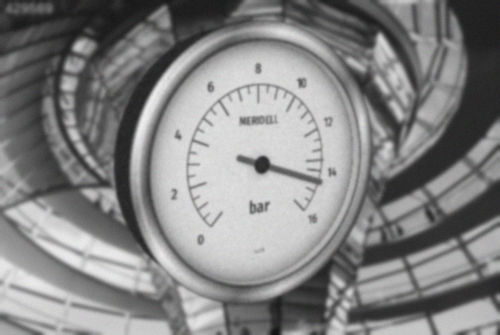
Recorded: 14.5 bar
